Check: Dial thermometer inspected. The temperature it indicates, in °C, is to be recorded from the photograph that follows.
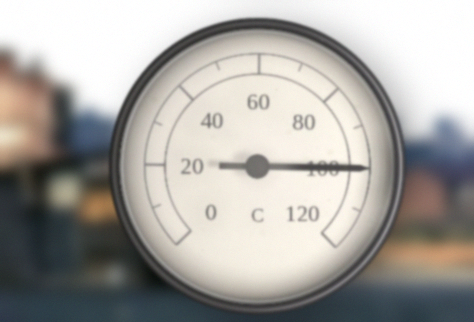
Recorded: 100 °C
